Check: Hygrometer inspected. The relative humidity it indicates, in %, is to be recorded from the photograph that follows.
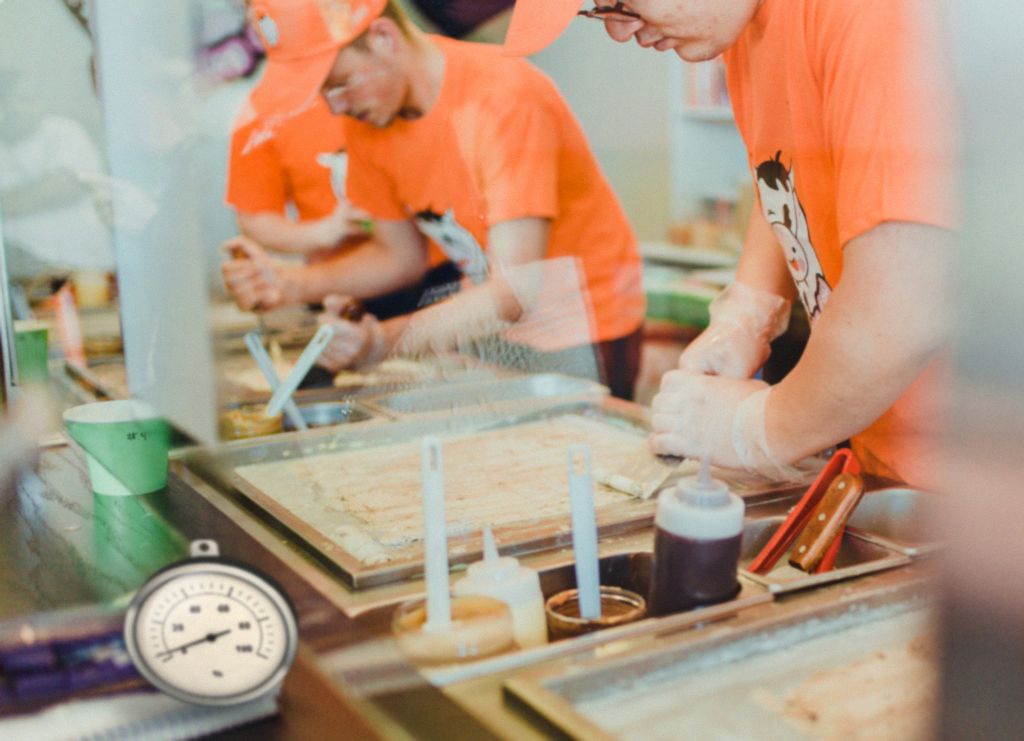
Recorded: 4 %
